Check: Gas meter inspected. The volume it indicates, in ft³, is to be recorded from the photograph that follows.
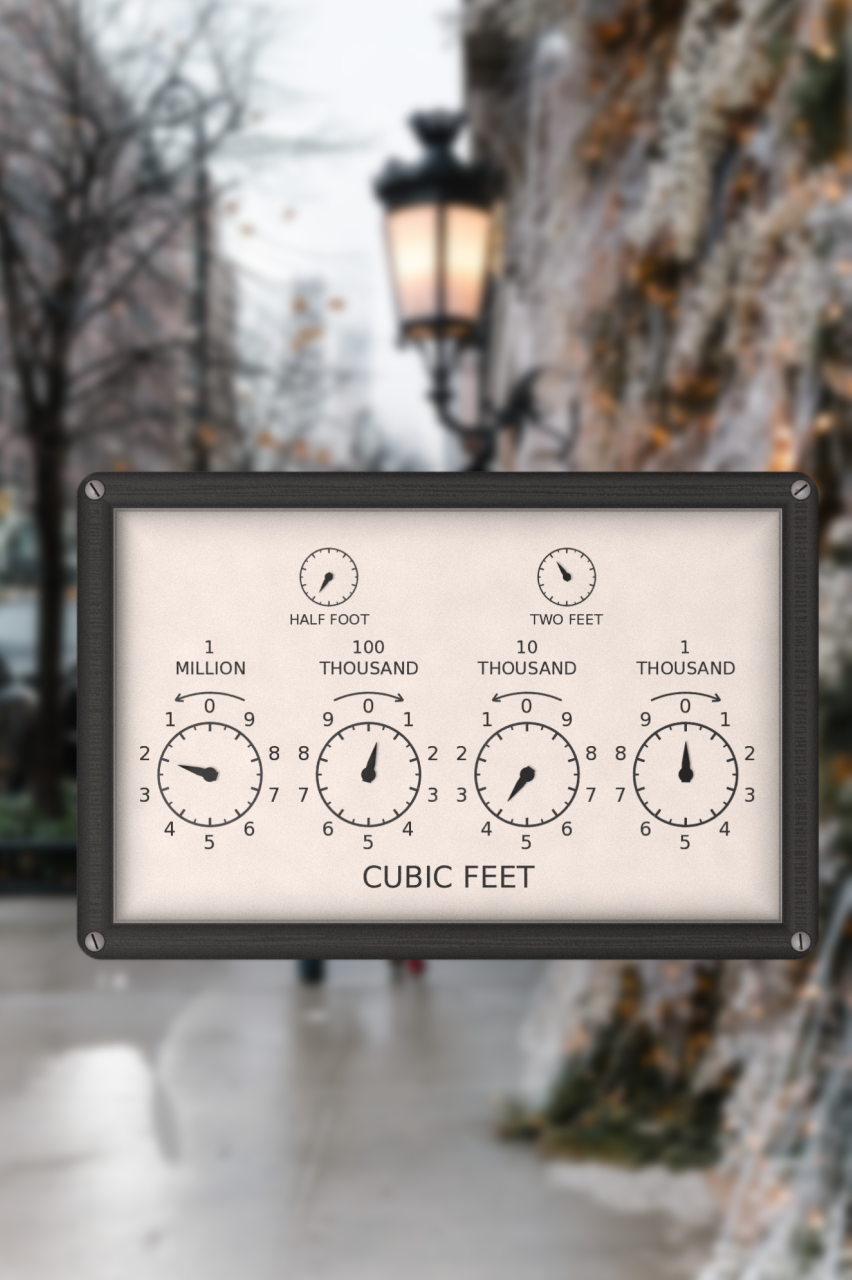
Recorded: 204000 ft³
